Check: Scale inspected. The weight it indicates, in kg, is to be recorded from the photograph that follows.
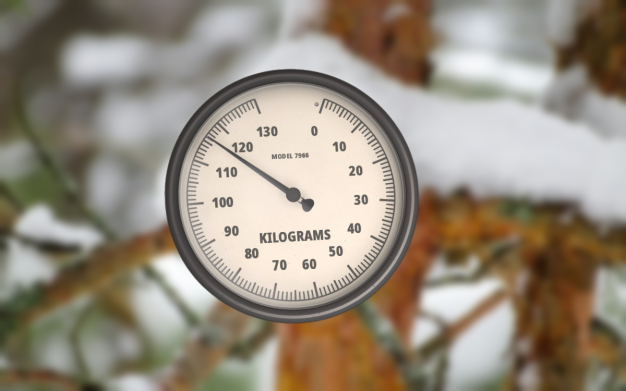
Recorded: 116 kg
